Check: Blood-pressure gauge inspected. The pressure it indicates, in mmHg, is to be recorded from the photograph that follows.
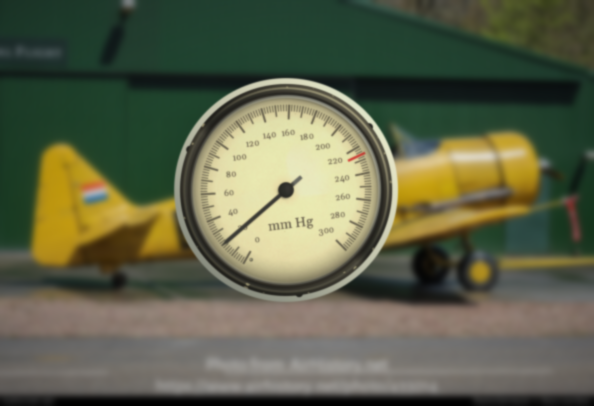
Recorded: 20 mmHg
